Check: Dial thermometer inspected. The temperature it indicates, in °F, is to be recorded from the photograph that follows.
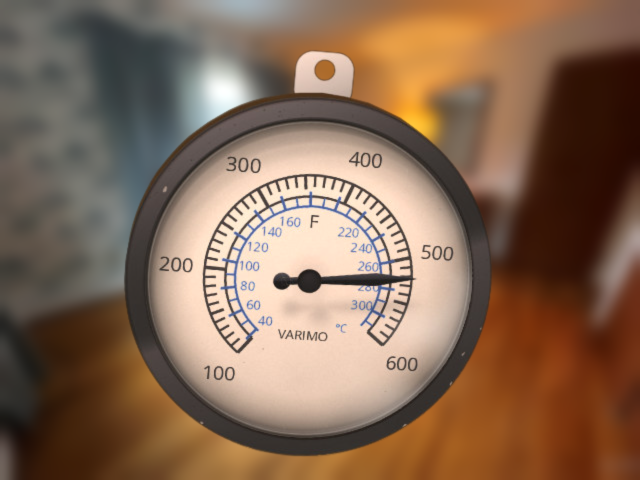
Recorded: 520 °F
